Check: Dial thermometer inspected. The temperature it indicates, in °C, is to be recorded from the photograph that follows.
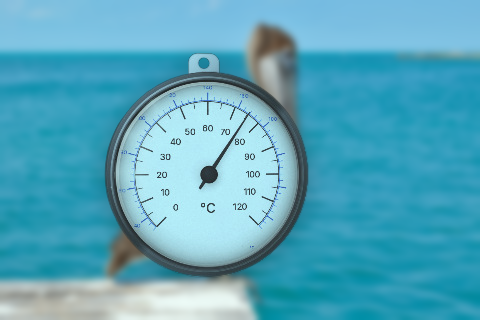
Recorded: 75 °C
